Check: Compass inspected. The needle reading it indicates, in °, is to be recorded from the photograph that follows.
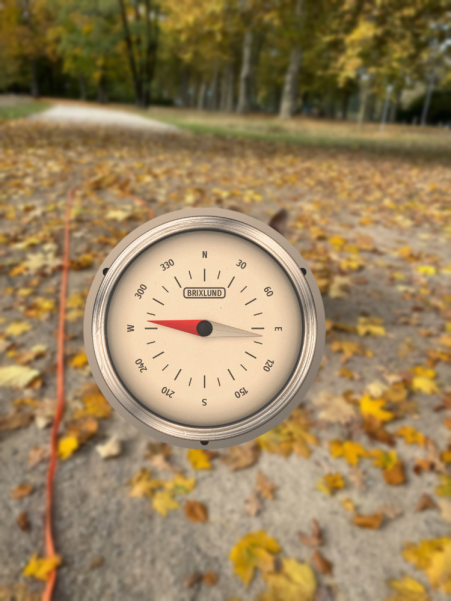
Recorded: 277.5 °
